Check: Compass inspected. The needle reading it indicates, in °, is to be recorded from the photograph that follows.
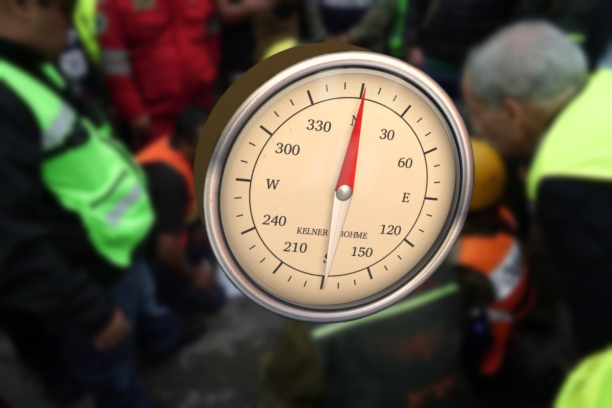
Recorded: 0 °
